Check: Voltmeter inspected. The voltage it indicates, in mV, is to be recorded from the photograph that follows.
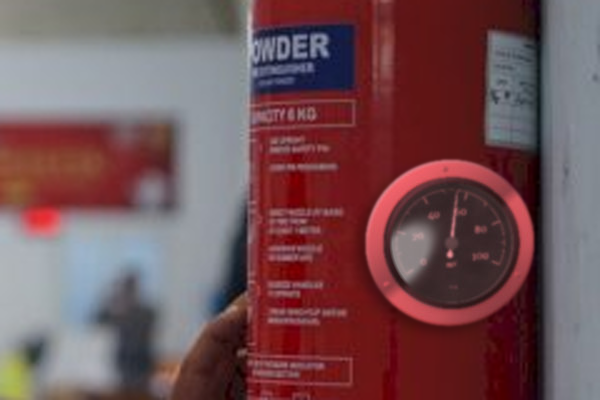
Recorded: 55 mV
